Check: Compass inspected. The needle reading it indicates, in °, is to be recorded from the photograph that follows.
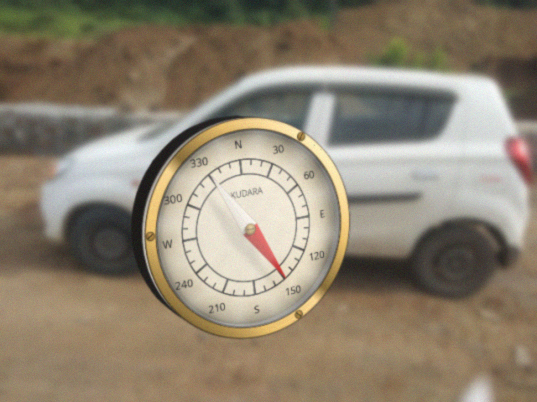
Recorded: 150 °
